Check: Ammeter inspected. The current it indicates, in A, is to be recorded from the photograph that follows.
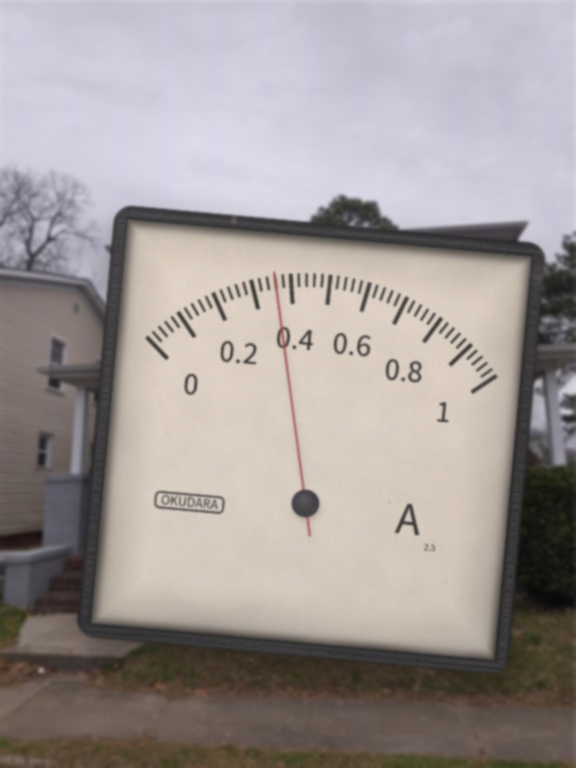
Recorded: 0.36 A
